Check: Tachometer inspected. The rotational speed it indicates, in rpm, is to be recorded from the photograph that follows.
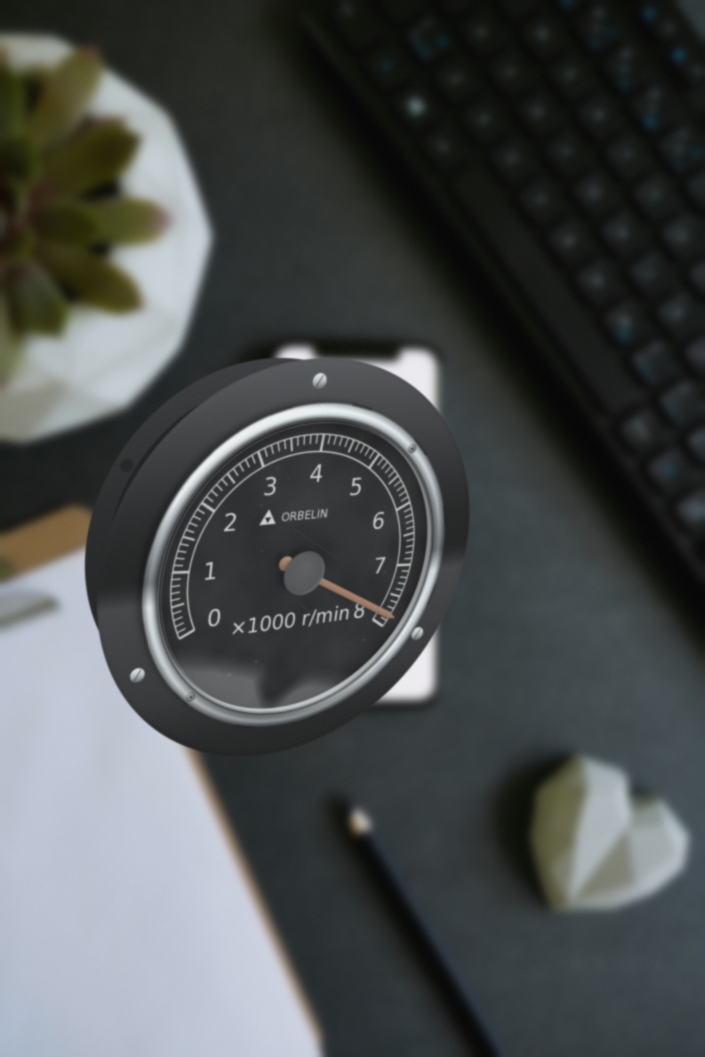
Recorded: 7800 rpm
